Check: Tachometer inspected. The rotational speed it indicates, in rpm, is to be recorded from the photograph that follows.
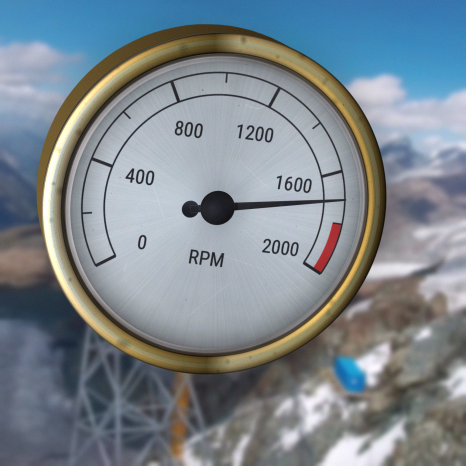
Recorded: 1700 rpm
